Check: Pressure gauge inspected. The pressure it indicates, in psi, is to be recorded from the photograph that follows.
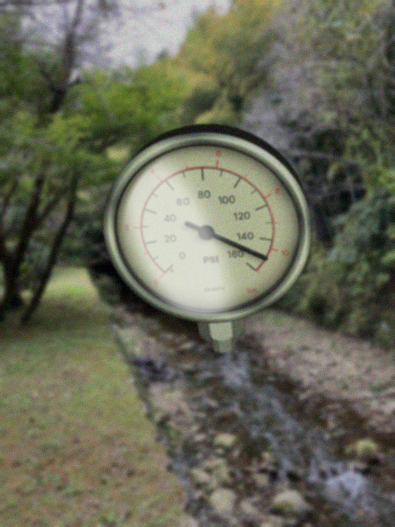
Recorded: 150 psi
